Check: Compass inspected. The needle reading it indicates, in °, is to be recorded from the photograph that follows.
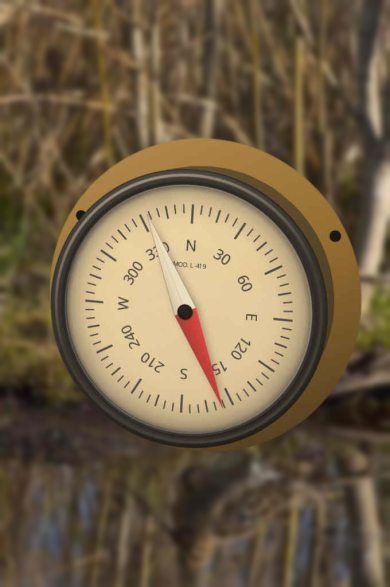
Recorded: 155 °
